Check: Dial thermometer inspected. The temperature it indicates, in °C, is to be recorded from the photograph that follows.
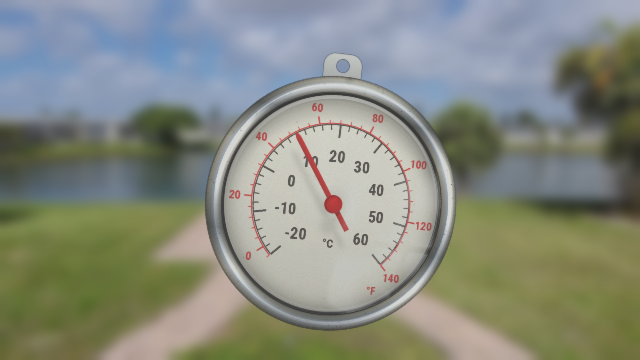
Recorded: 10 °C
